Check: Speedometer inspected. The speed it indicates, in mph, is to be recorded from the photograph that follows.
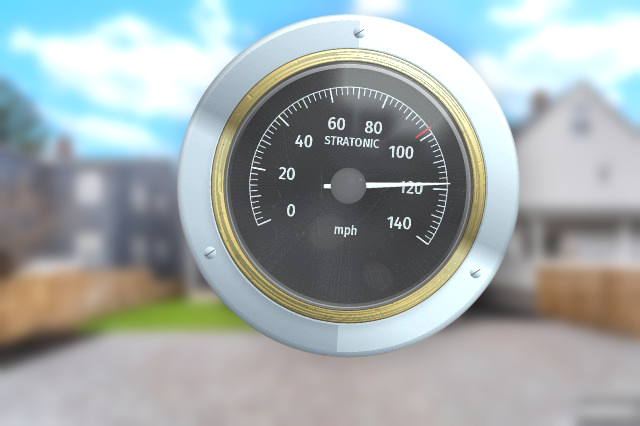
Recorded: 118 mph
